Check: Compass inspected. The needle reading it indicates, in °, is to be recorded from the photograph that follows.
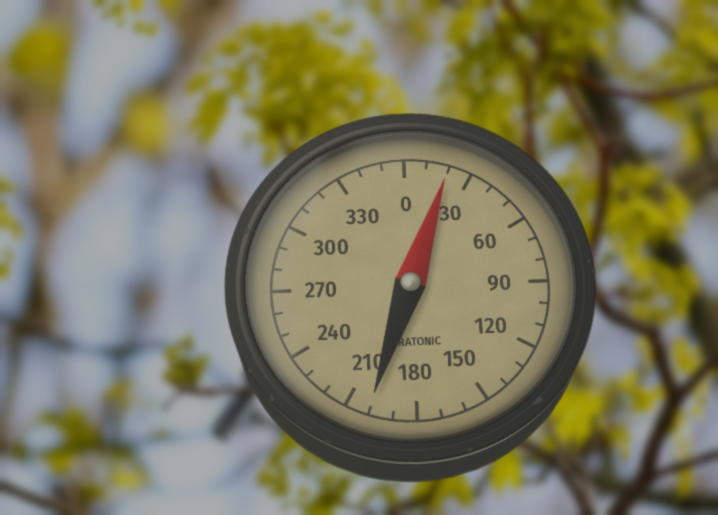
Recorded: 20 °
